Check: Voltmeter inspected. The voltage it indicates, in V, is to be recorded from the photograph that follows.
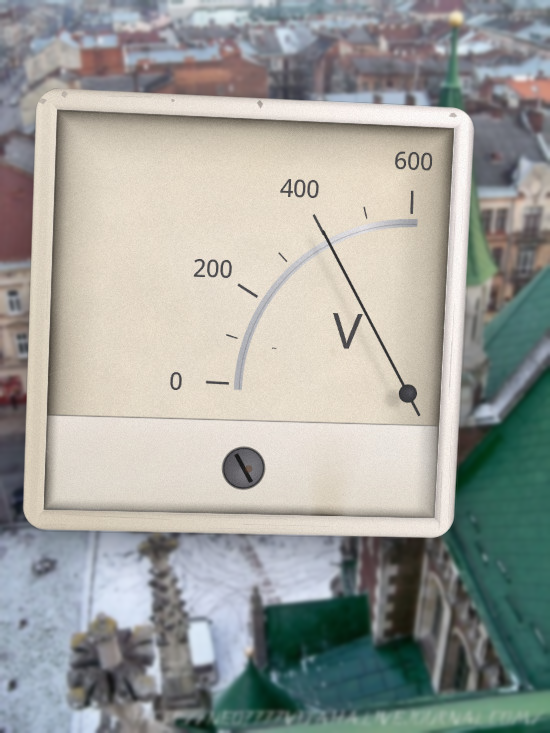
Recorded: 400 V
